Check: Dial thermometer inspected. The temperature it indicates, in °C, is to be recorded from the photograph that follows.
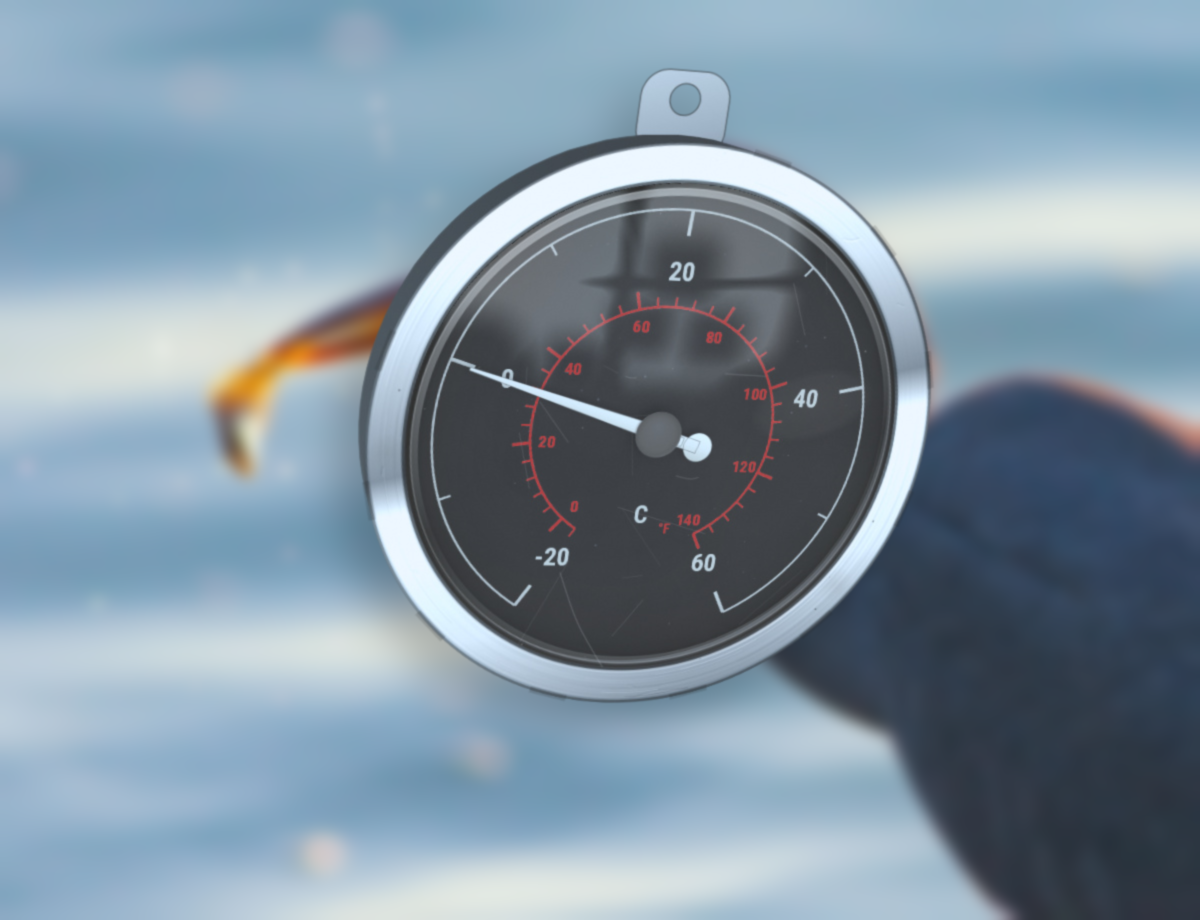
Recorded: 0 °C
